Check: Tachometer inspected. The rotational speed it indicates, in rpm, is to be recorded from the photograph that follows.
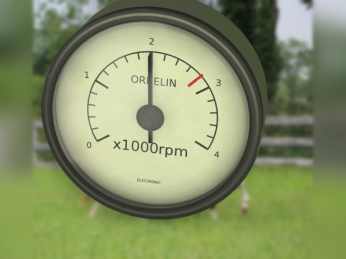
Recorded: 2000 rpm
